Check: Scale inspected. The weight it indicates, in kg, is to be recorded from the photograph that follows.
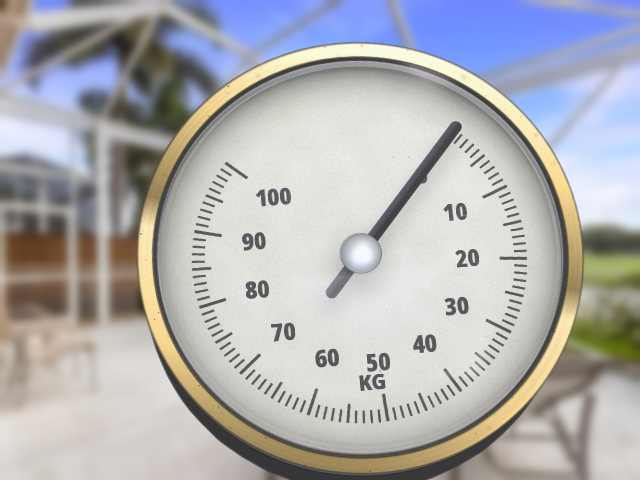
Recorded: 0 kg
